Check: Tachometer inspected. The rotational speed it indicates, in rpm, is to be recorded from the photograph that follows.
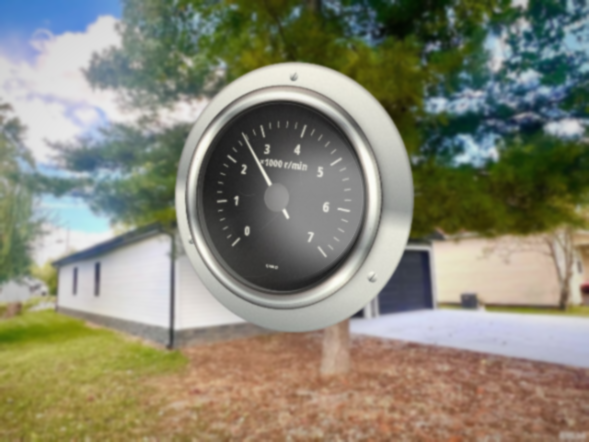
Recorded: 2600 rpm
